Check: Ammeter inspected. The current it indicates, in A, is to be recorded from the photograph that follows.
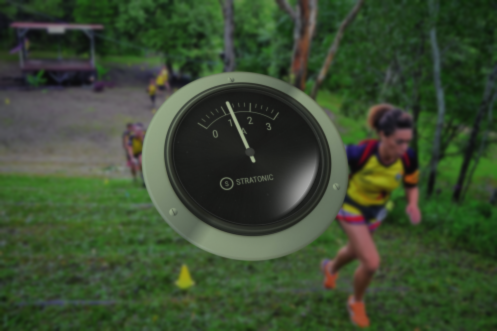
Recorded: 1.2 A
